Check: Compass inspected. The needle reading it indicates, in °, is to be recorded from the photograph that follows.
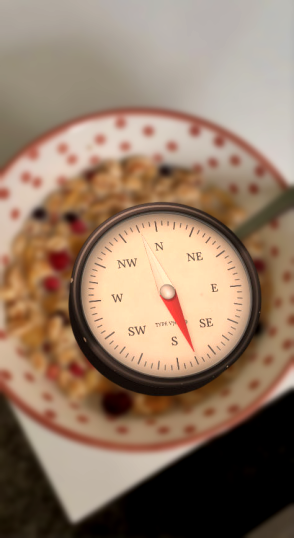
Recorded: 165 °
